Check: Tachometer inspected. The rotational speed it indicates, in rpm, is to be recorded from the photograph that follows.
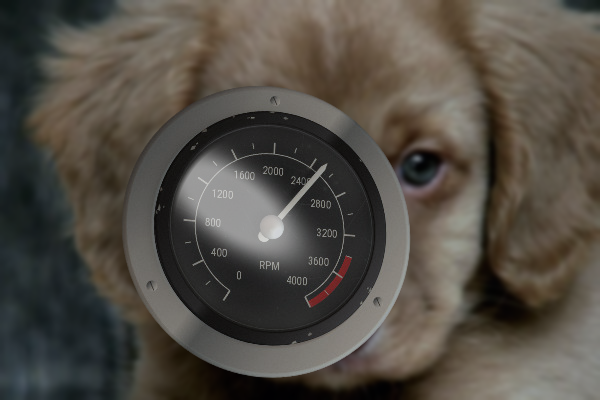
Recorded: 2500 rpm
